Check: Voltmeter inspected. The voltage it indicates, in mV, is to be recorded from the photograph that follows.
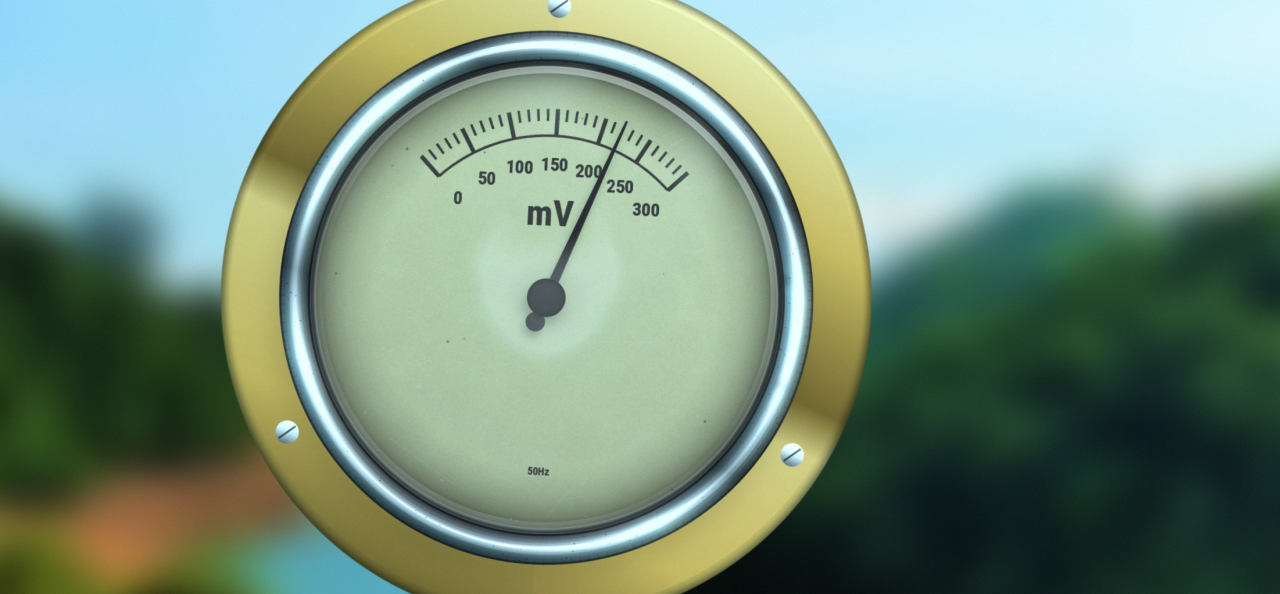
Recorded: 220 mV
